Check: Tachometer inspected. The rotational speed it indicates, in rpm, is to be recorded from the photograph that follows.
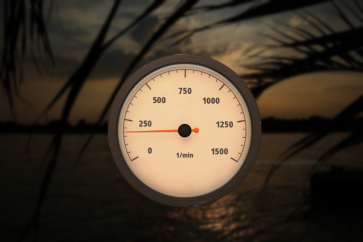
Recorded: 175 rpm
